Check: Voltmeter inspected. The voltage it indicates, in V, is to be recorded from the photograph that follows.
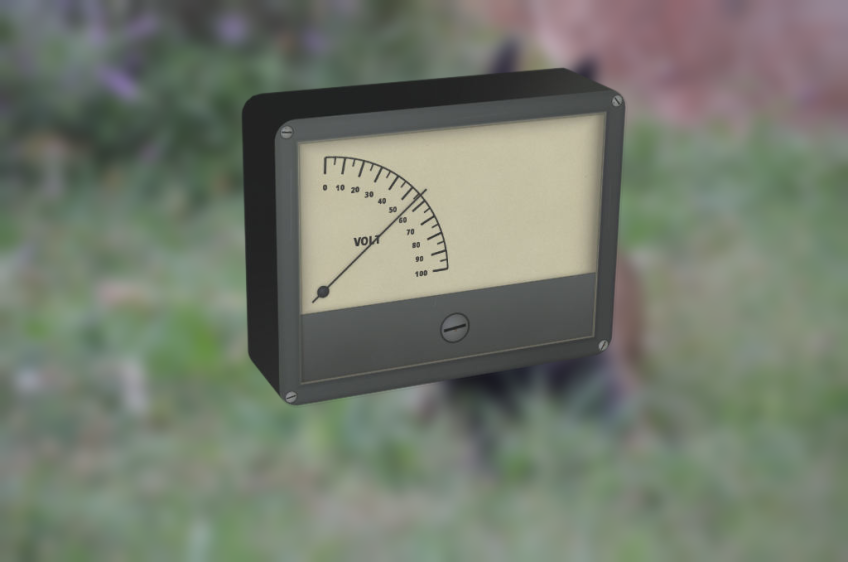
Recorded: 55 V
